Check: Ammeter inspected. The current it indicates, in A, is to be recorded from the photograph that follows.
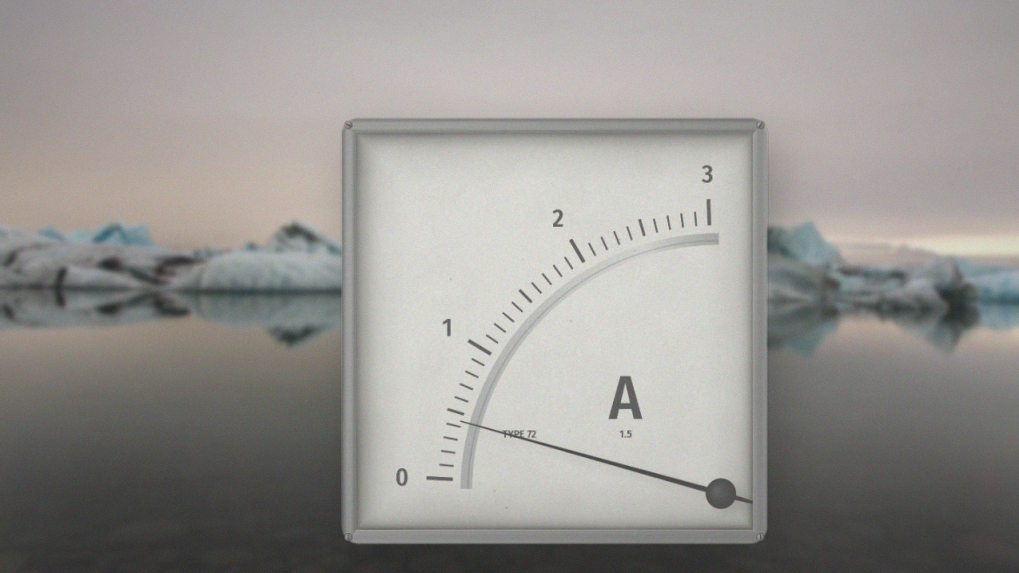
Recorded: 0.45 A
